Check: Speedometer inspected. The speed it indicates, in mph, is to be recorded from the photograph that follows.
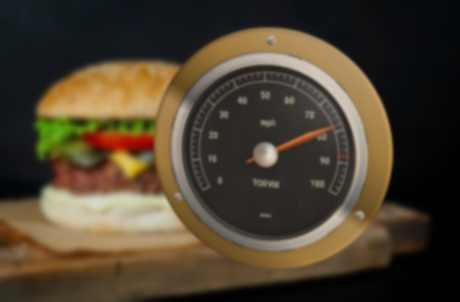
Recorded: 78 mph
